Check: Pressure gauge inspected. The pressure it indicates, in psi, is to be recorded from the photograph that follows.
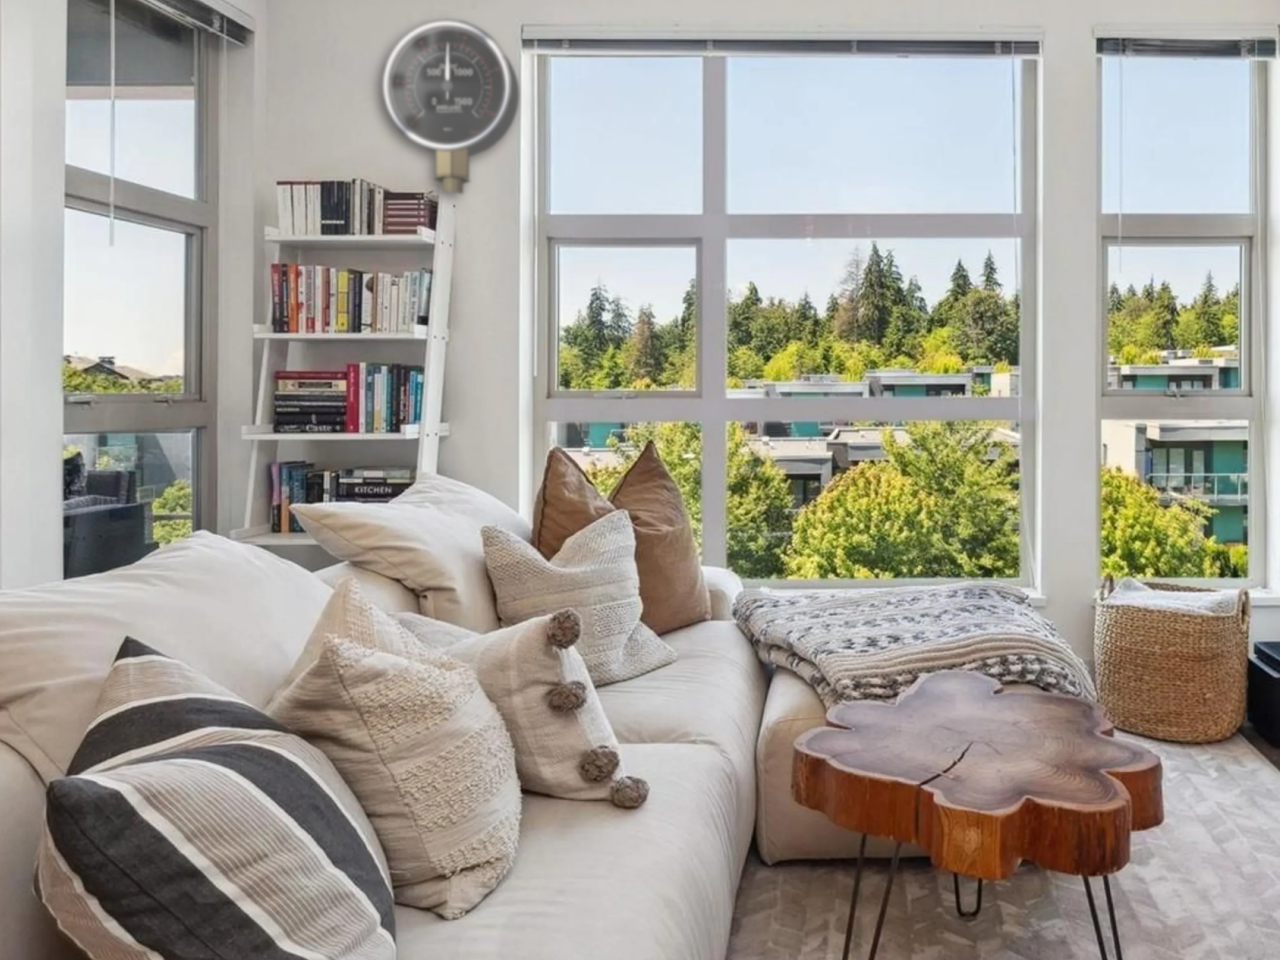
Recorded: 750 psi
